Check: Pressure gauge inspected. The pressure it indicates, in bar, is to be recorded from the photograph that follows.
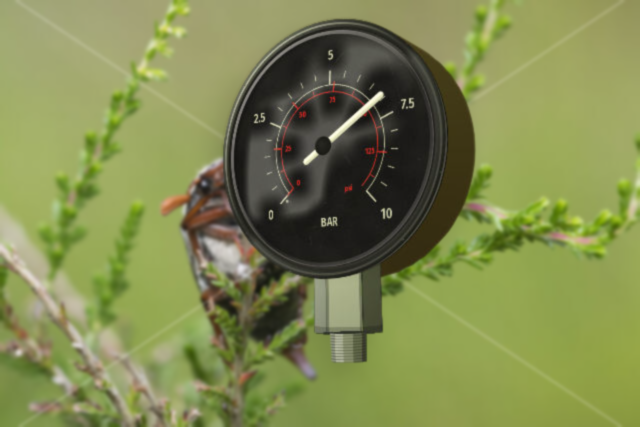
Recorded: 7 bar
